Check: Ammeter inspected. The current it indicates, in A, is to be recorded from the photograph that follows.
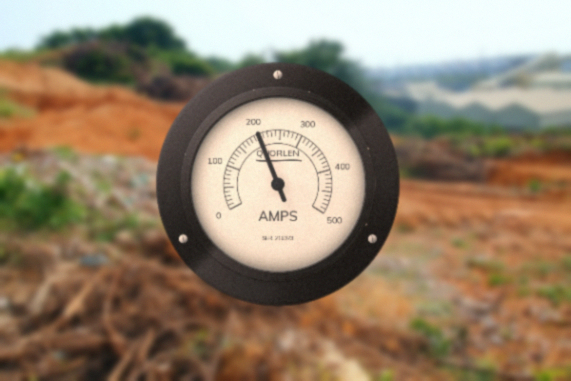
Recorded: 200 A
